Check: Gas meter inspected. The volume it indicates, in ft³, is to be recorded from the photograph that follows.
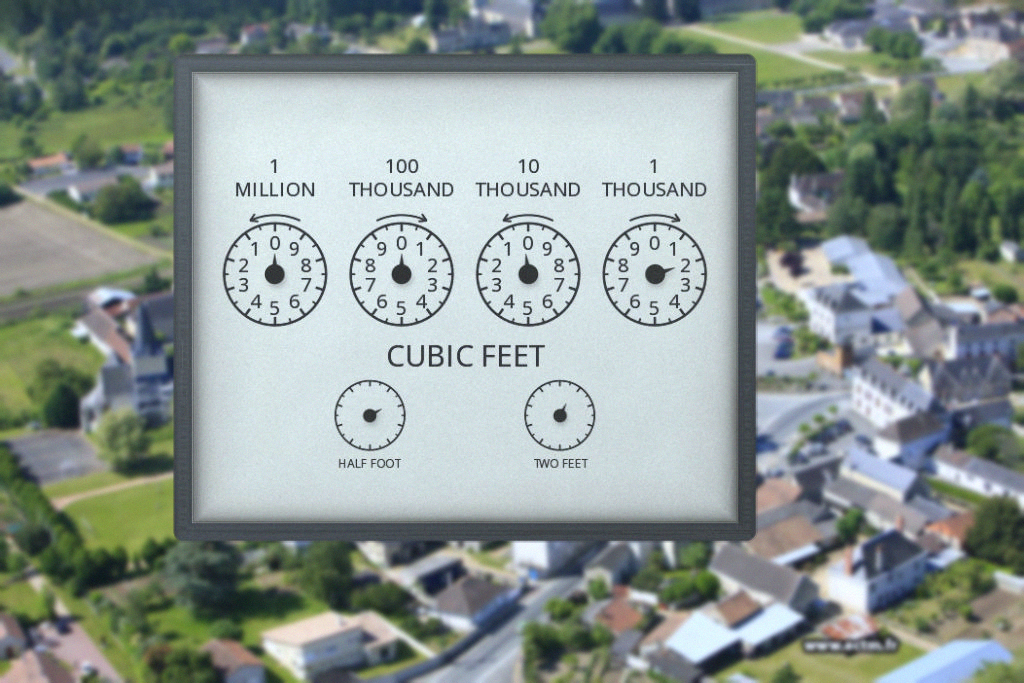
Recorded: 200 ft³
